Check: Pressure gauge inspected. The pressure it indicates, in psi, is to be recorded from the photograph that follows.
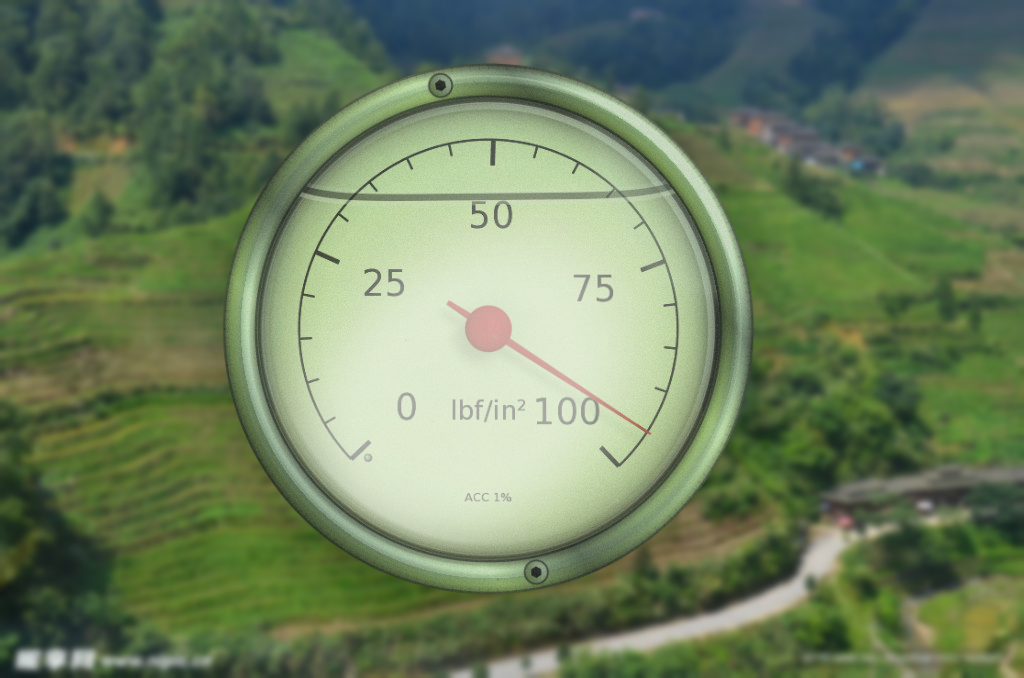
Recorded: 95 psi
